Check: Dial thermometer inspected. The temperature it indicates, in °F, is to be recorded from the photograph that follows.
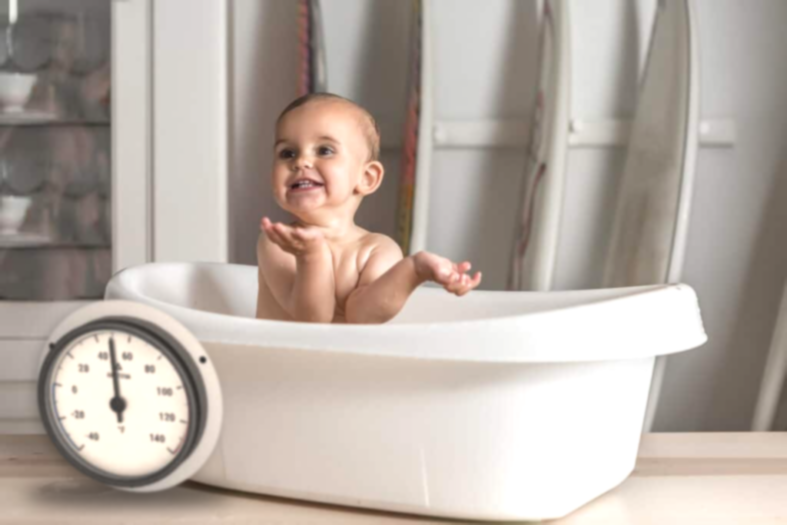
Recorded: 50 °F
